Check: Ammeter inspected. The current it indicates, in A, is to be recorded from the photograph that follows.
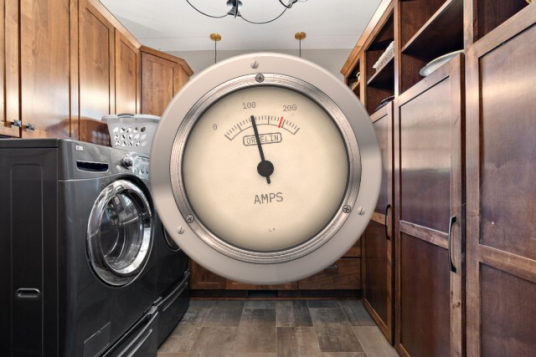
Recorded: 100 A
